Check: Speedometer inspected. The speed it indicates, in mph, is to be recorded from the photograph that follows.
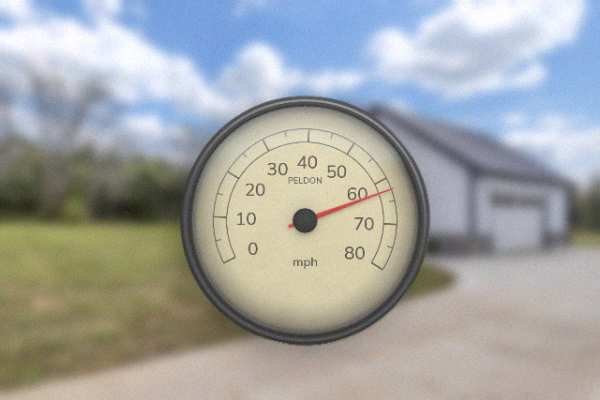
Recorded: 62.5 mph
